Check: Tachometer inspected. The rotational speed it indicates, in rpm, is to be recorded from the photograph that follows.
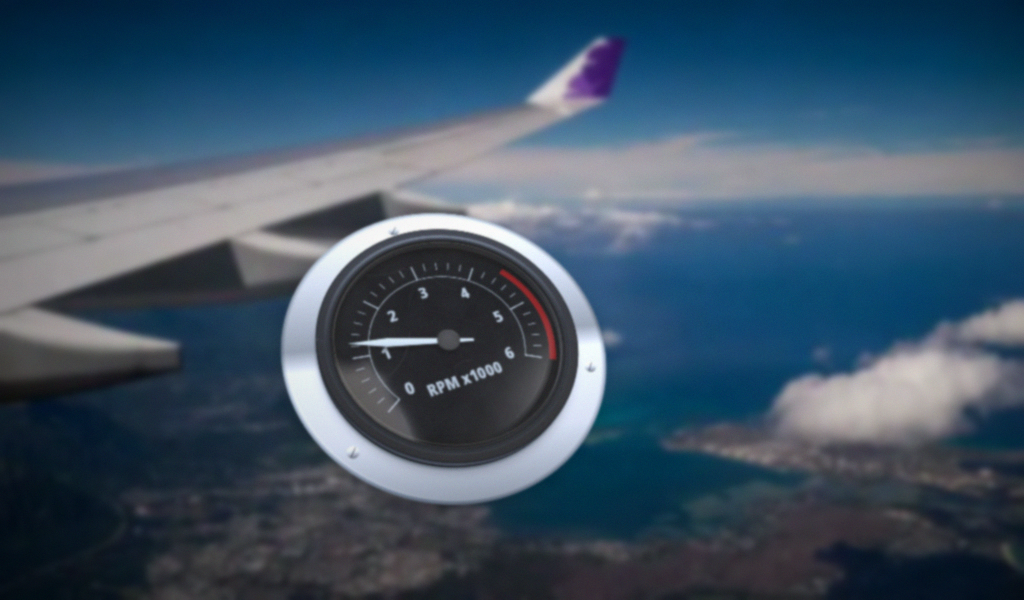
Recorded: 1200 rpm
